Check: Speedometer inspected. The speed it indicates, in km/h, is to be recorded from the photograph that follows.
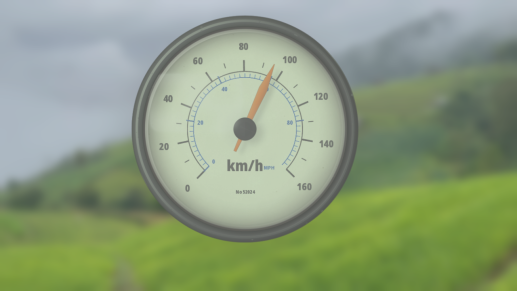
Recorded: 95 km/h
